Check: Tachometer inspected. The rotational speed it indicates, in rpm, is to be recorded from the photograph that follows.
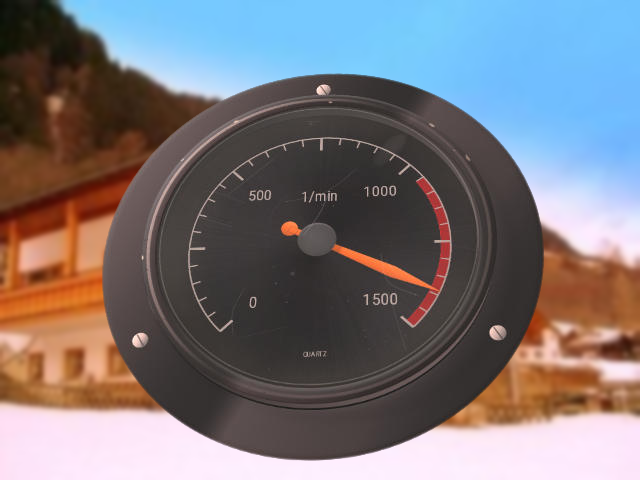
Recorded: 1400 rpm
